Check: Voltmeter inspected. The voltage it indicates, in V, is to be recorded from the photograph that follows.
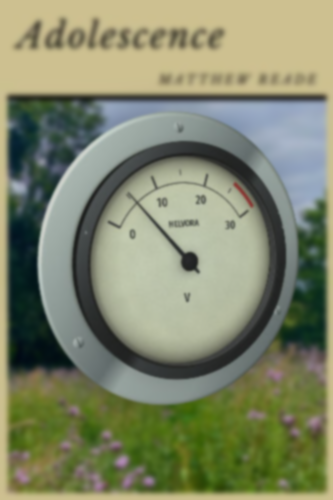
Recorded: 5 V
